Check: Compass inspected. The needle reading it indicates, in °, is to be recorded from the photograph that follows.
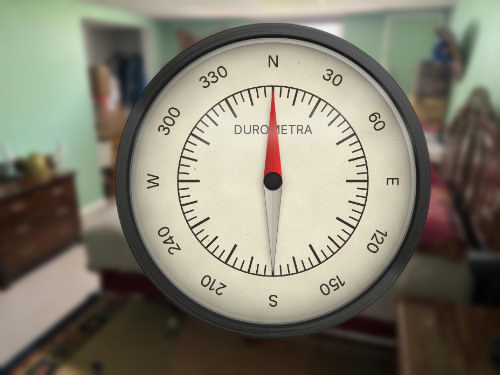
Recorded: 0 °
